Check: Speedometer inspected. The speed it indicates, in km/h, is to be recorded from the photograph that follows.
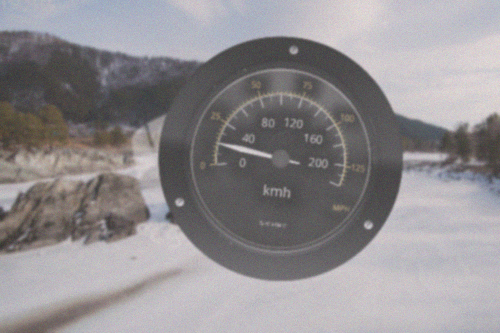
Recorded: 20 km/h
